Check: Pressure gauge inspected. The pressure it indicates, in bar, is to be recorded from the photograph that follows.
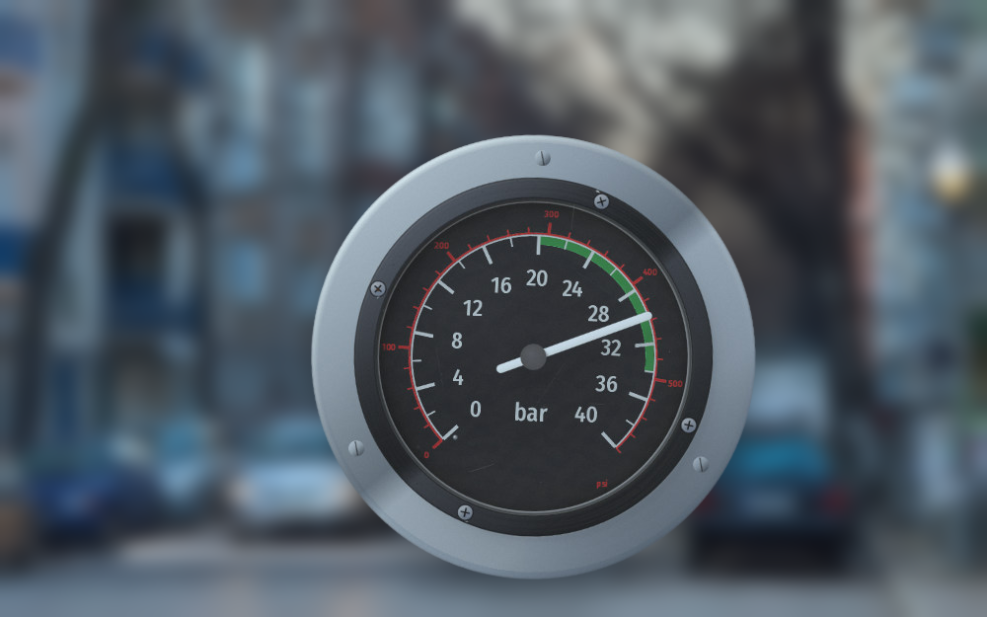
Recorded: 30 bar
